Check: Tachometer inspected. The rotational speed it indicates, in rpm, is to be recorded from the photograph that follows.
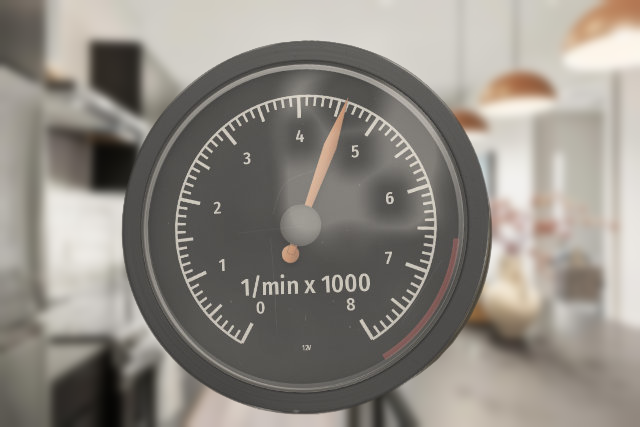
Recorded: 4600 rpm
